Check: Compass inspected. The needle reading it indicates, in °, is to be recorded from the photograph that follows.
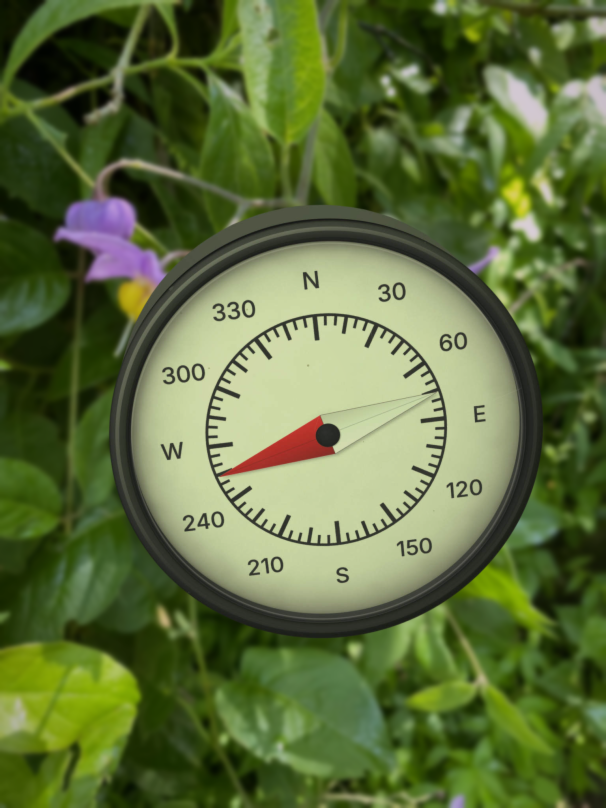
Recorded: 255 °
